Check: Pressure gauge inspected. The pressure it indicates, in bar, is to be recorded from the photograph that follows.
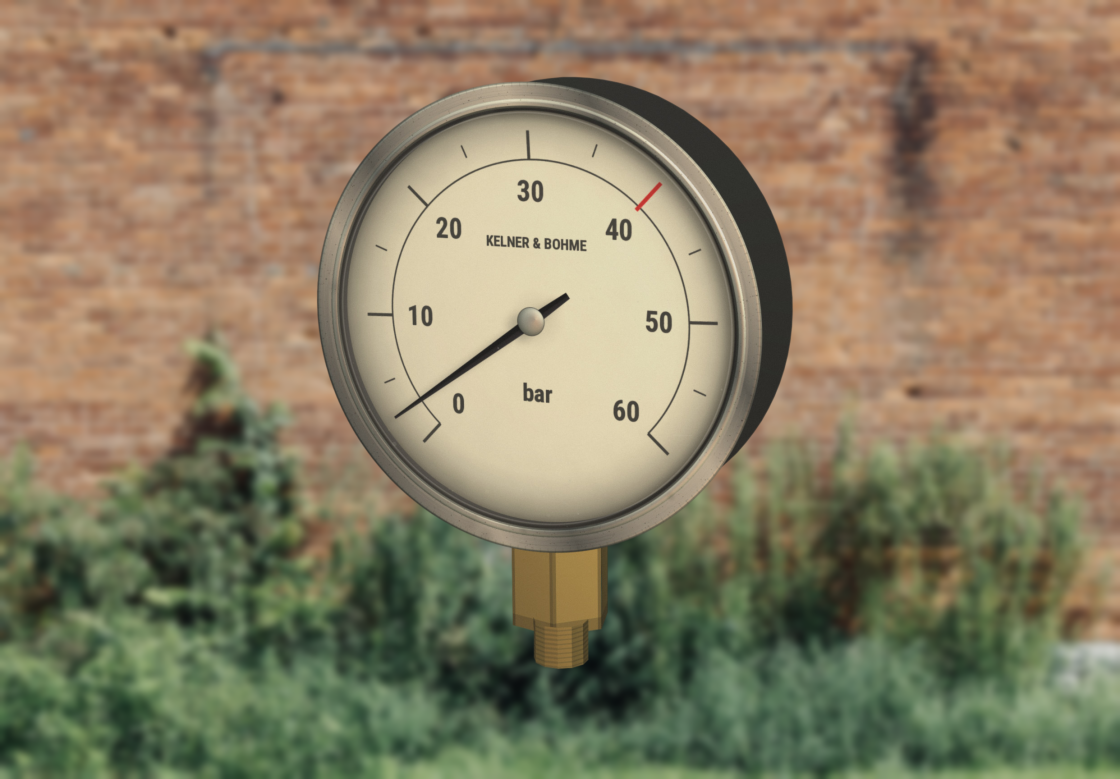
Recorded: 2.5 bar
